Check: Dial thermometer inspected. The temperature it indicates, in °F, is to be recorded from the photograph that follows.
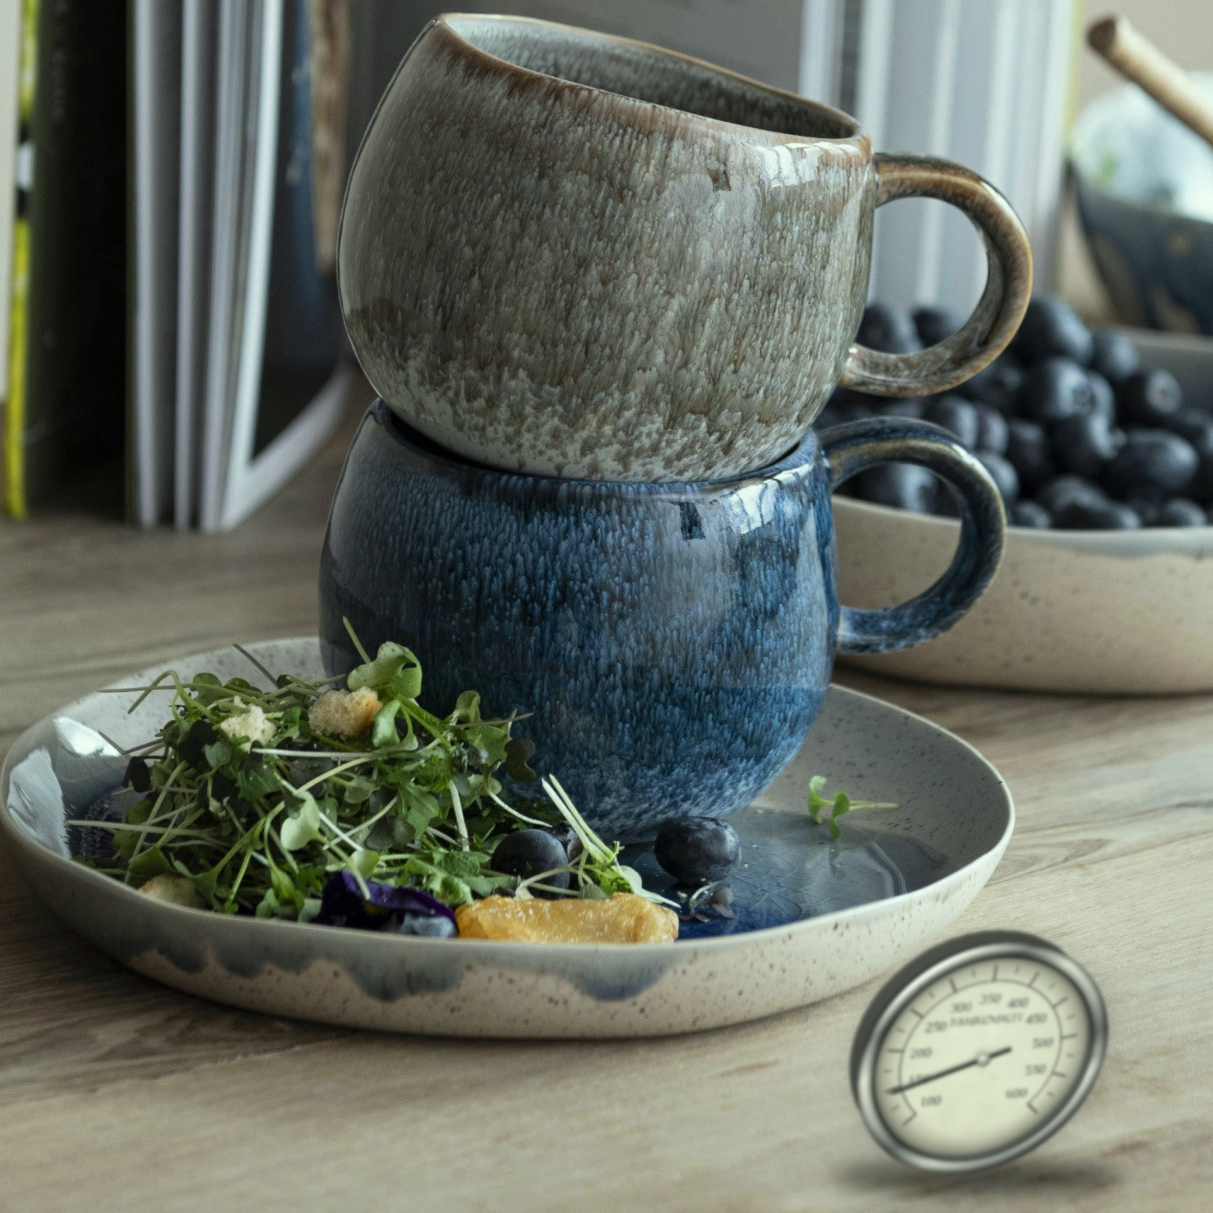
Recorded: 150 °F
